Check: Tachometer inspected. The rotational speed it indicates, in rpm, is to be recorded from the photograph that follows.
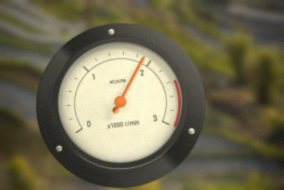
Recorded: 1900 rpm
